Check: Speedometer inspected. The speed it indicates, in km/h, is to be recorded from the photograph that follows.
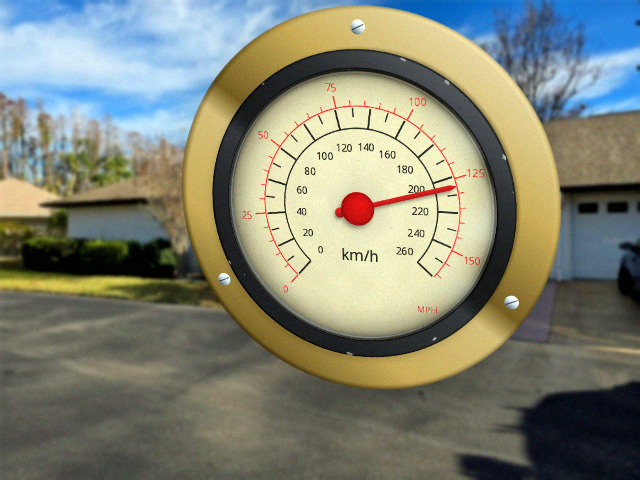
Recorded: 205 km/h
